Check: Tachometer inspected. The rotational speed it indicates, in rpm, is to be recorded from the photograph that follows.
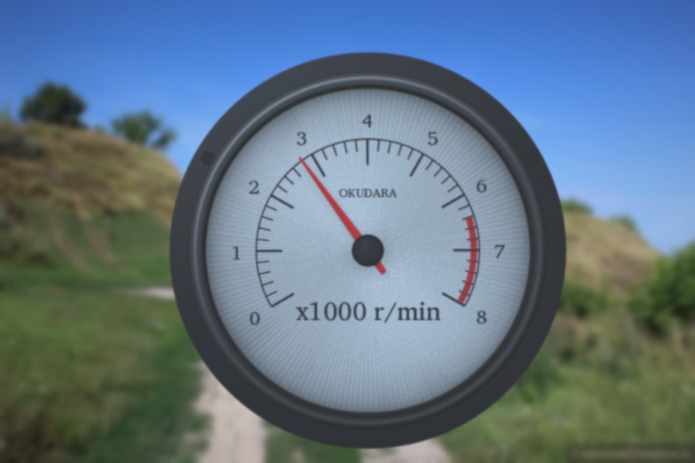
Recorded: 2800 rpm
